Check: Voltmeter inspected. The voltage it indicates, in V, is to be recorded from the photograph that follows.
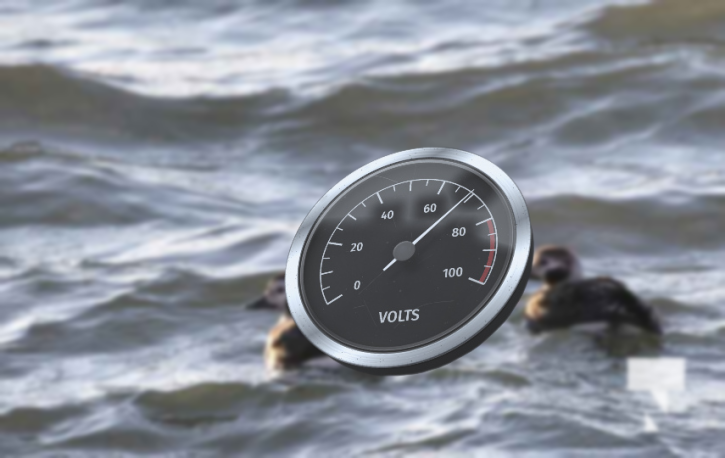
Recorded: 70 V
